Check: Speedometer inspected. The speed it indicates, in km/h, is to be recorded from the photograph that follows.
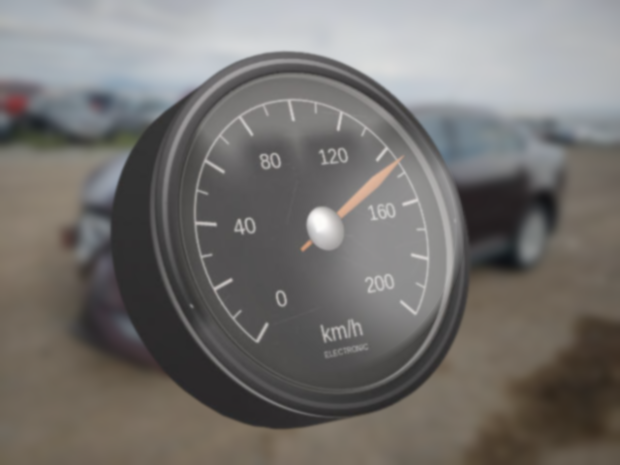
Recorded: 145 km/h
